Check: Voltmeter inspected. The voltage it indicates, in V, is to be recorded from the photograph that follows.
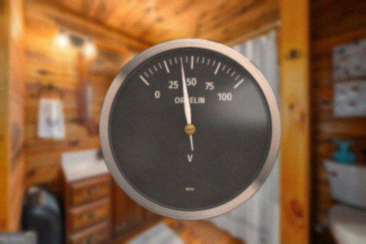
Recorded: 40 V
